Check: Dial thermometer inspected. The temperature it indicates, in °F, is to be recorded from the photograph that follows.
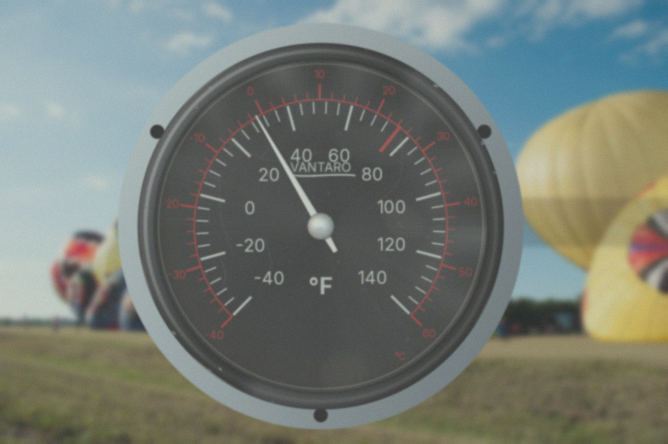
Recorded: 30 °F
